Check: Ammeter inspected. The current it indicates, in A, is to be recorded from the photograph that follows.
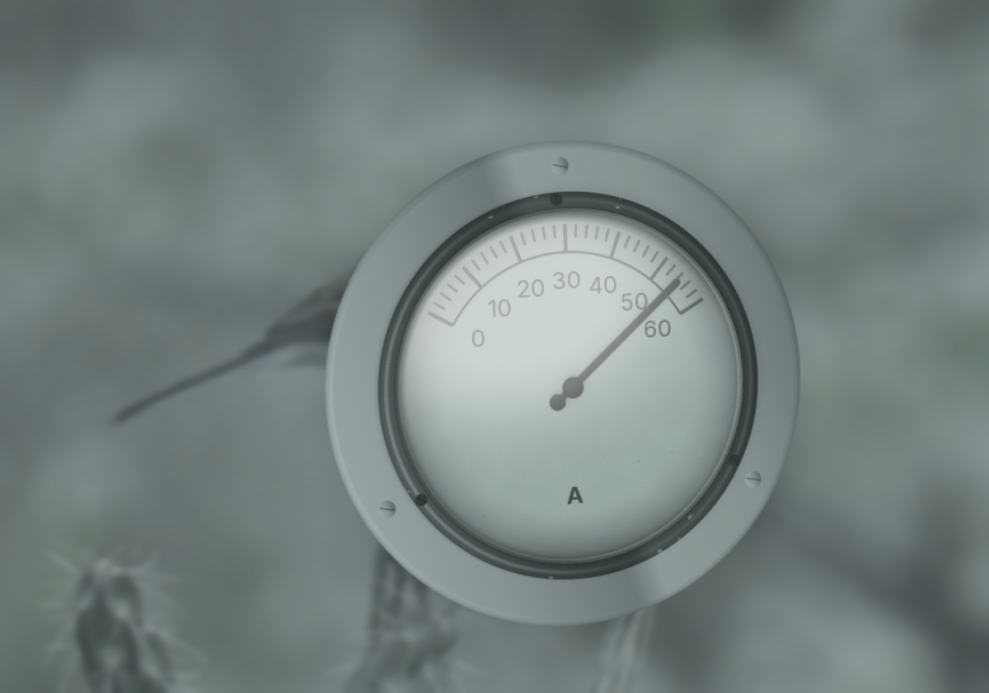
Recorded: 54 A
